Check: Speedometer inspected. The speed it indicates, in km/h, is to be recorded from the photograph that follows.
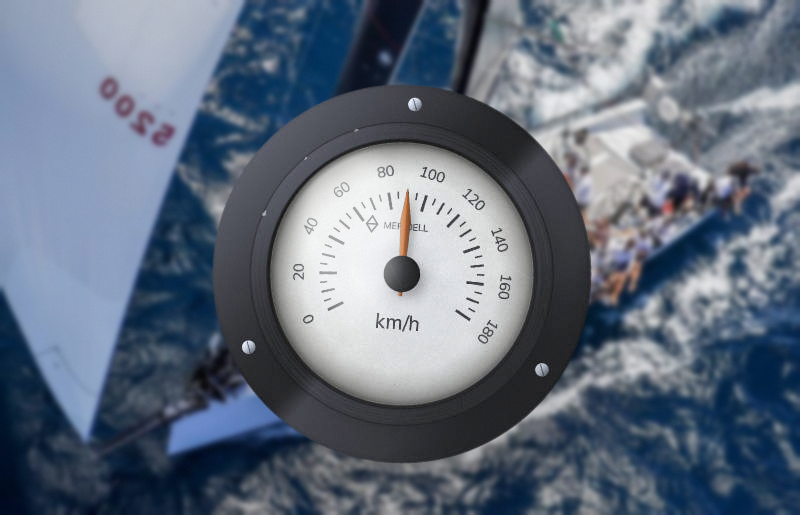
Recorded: 90 km/h
